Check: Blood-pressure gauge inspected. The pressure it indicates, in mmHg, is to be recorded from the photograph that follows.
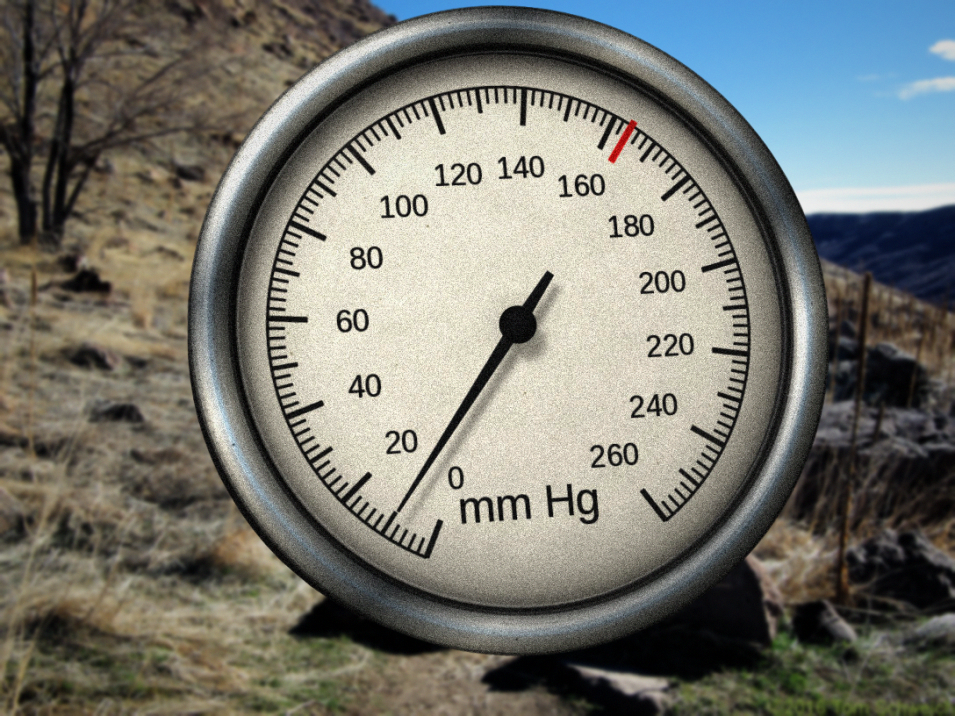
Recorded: 10 mmHg
